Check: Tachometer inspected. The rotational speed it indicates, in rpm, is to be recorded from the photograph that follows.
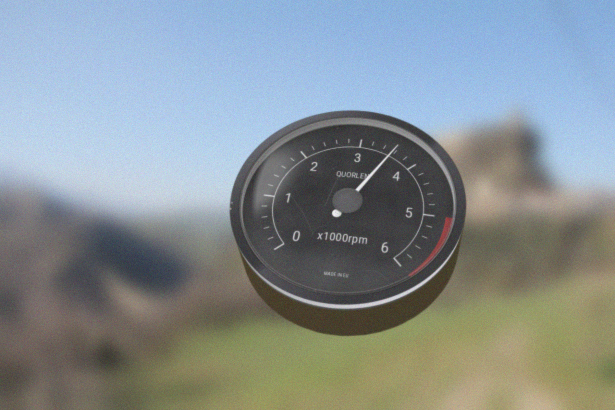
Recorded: 3600 rpm
